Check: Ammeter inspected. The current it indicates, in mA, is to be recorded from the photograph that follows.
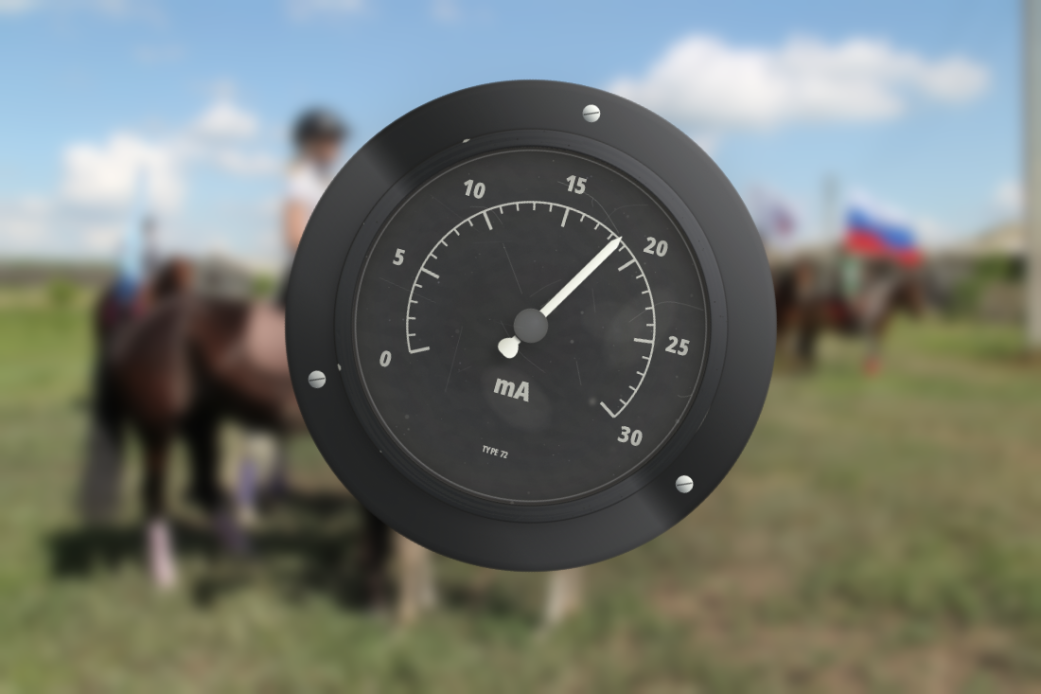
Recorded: 18.5 mA
